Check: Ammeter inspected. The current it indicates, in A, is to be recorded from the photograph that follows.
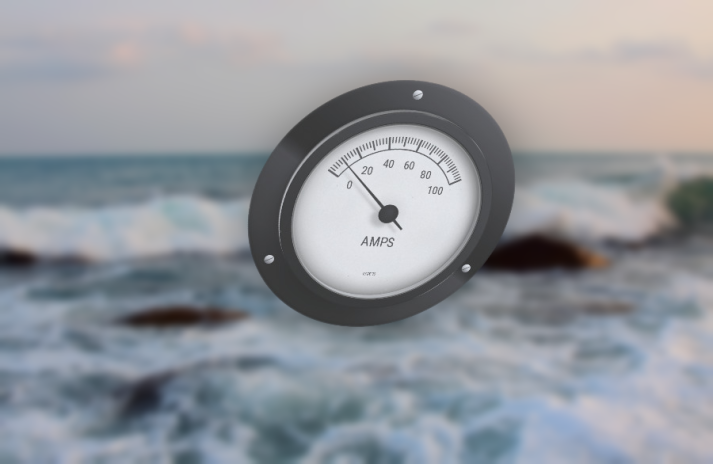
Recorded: 10 A
